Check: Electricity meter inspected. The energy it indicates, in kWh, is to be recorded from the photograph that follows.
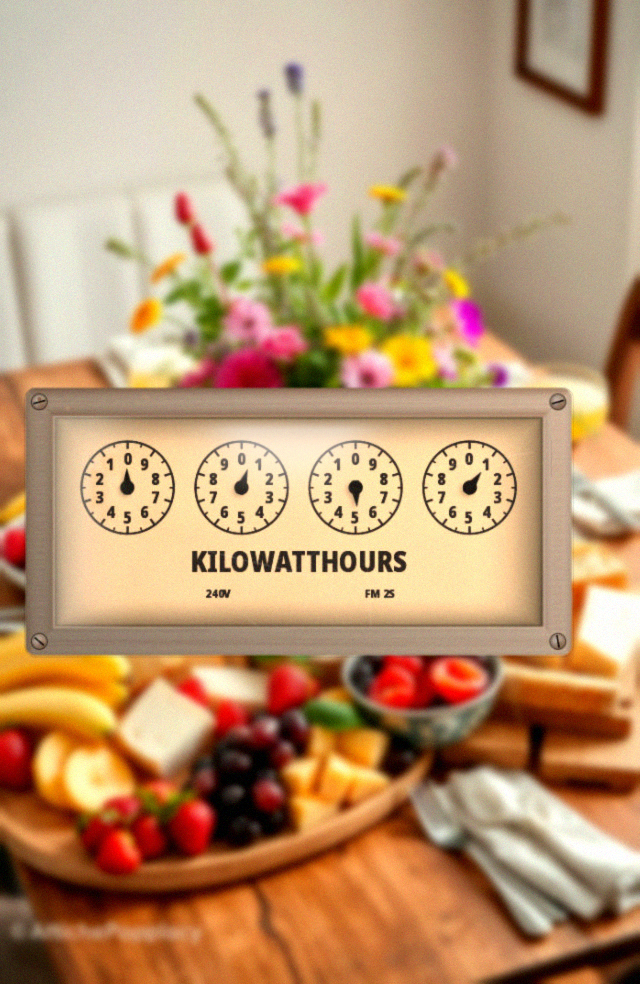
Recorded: 51 kWh
